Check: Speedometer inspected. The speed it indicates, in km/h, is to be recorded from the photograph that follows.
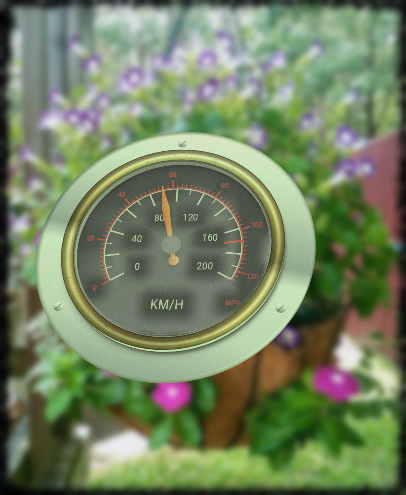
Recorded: 90 km/h
